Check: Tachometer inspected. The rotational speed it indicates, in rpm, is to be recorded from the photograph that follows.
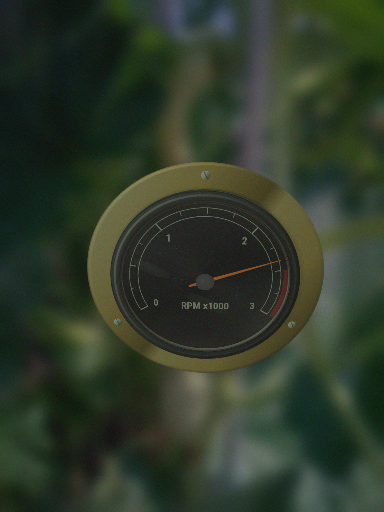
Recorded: 2375 rpm
